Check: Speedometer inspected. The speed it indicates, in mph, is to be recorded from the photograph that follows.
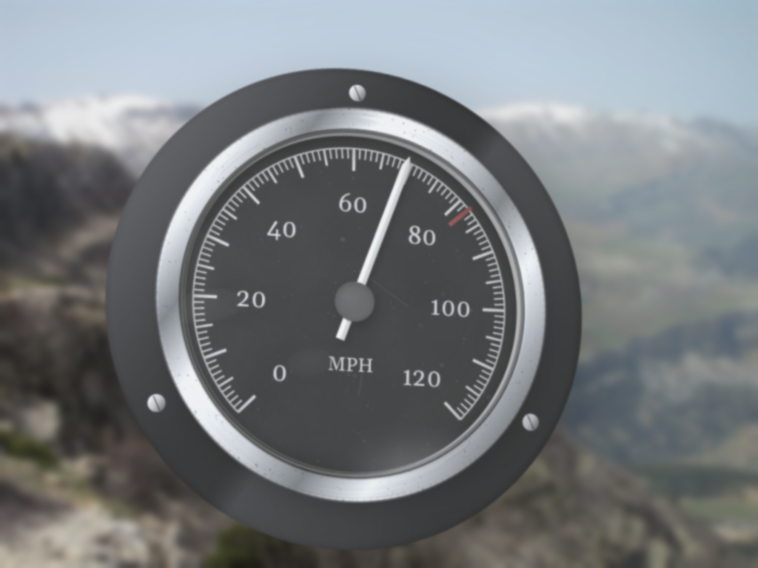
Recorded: 69 mph
